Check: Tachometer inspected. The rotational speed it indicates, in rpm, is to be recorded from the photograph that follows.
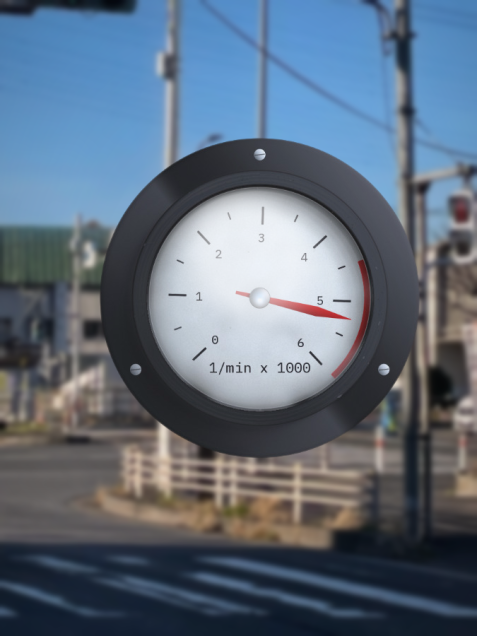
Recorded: 5250 rpm
